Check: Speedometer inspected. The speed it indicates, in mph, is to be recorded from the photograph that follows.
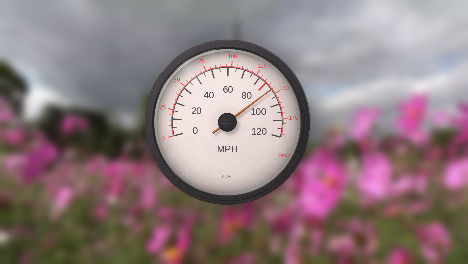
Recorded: 90 mph
